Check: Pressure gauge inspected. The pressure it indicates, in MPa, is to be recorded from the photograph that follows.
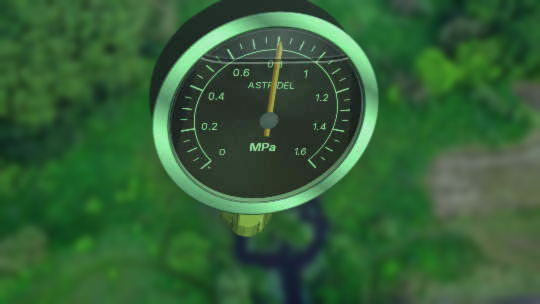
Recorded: 0.8 MPa
